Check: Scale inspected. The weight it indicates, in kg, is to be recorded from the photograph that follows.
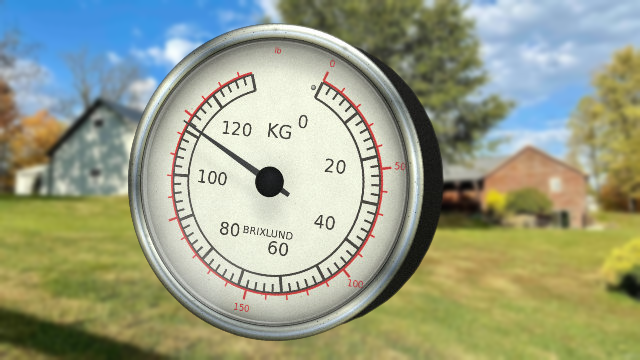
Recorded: 112 kg
